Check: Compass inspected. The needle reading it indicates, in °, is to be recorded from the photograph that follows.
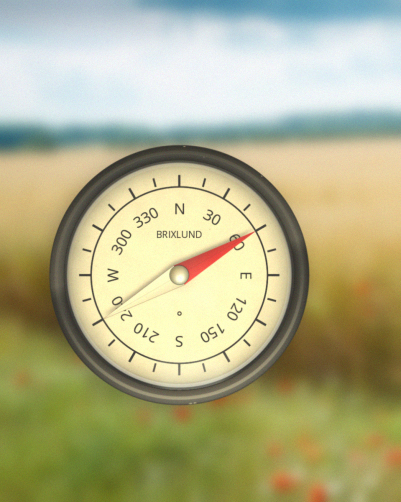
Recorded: 60 °
